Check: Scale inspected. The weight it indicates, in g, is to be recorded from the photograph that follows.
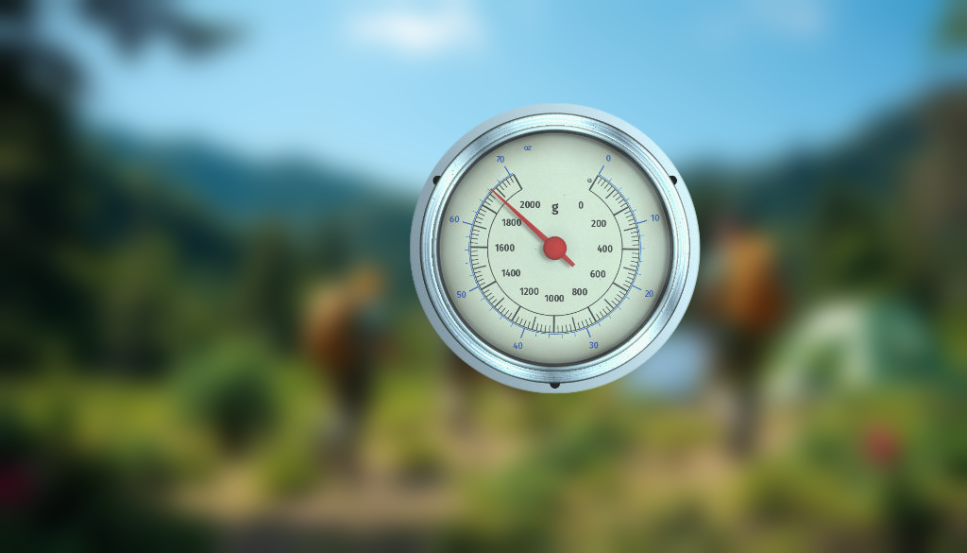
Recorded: 1880 g
